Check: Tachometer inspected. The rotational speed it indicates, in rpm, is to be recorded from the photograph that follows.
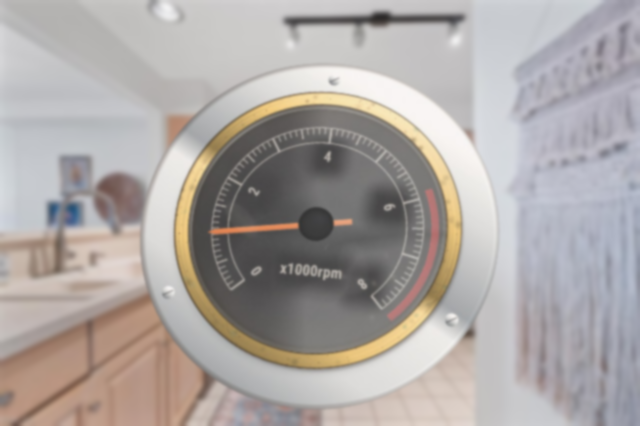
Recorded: 1000 rpm
